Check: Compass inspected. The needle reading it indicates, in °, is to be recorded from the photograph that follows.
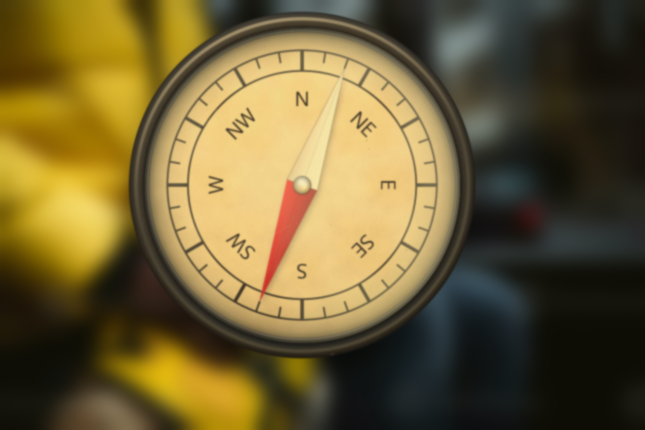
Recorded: 200 °
